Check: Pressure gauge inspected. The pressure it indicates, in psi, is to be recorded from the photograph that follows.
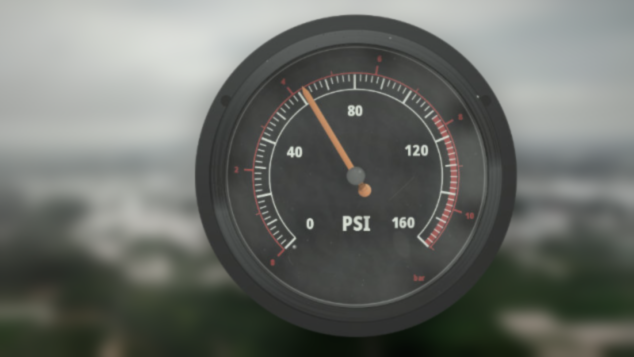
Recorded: 62 psi
